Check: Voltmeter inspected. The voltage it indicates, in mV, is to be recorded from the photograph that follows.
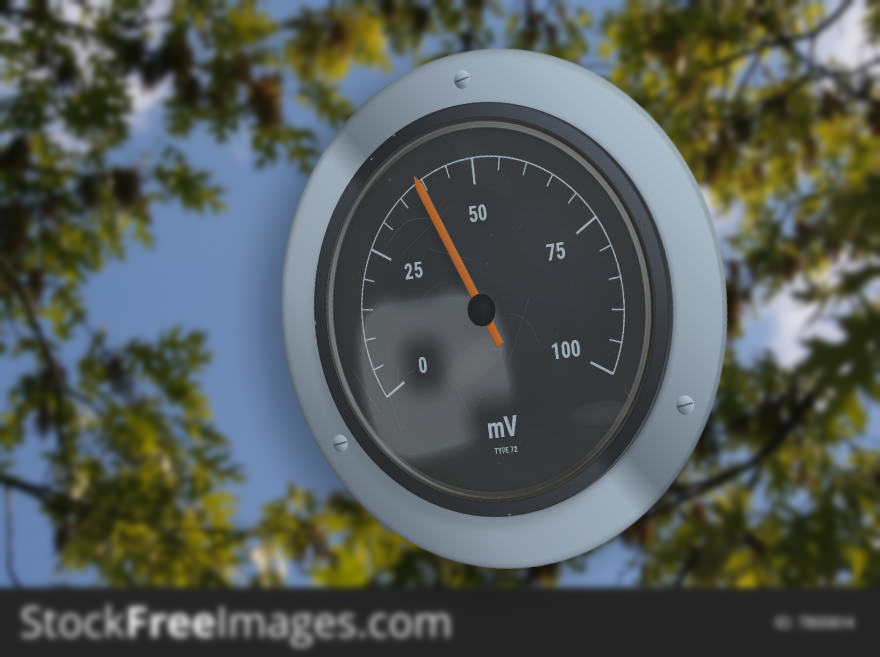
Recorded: 40 mV
